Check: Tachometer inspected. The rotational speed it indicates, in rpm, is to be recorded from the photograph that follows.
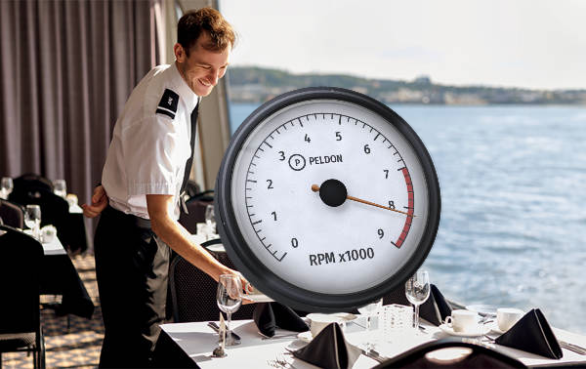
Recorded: 8200 rpm
